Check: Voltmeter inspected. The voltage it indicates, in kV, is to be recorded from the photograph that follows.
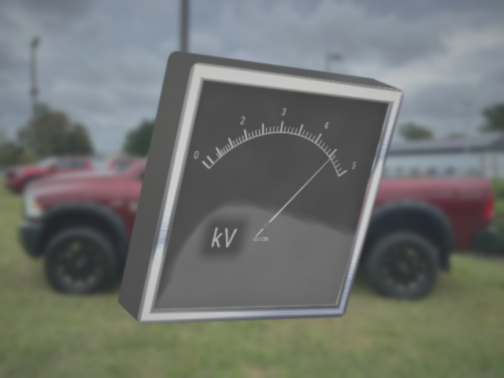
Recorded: 4.5 kV
